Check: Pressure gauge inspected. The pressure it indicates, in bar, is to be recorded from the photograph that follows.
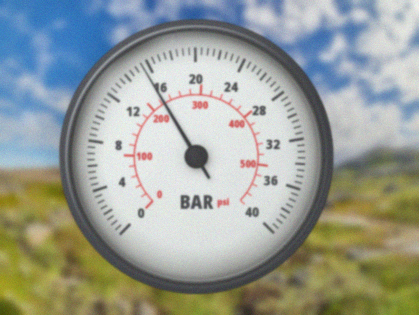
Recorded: 15.5 bar
